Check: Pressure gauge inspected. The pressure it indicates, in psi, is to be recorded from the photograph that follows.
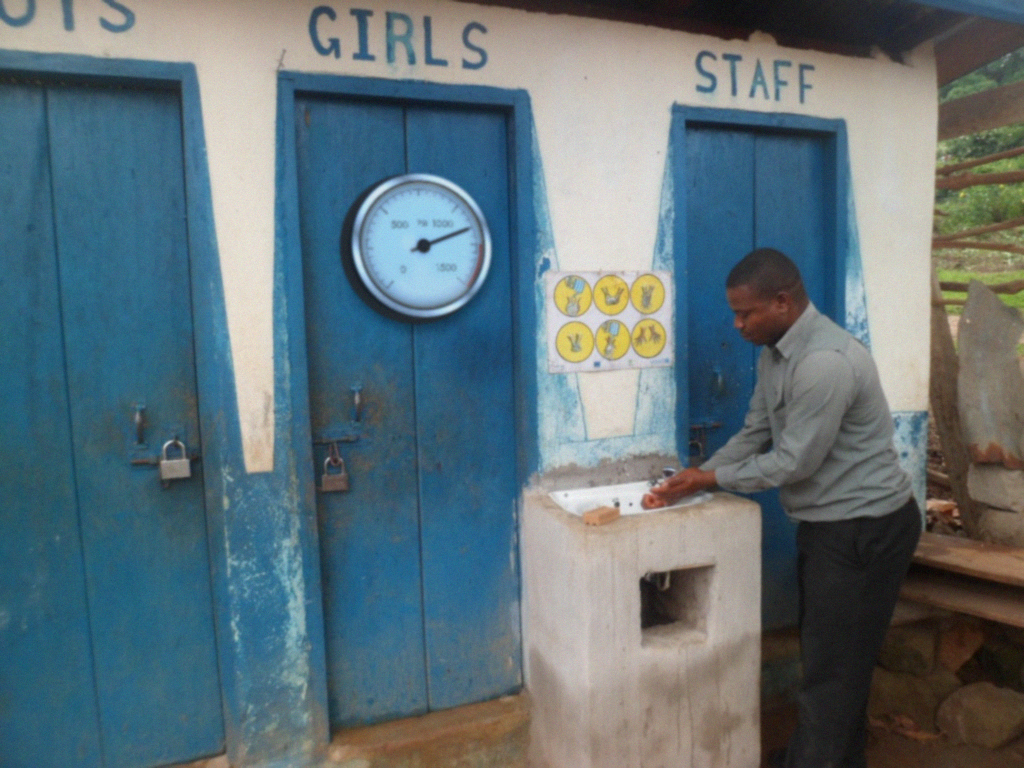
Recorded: 1150 psi
